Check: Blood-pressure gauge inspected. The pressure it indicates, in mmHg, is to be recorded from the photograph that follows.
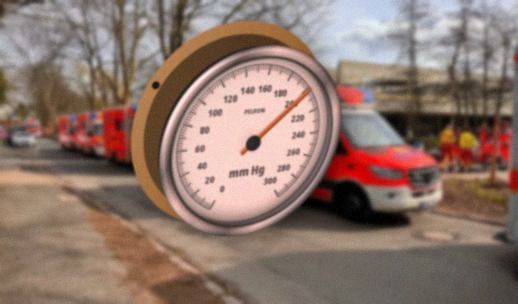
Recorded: 200 mmHg
